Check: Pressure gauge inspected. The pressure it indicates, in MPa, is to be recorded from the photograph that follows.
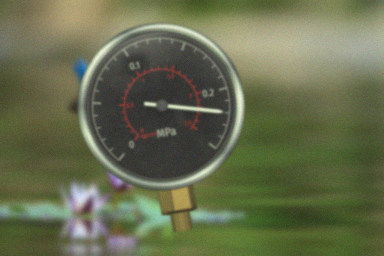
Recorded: 0.22 MPa
